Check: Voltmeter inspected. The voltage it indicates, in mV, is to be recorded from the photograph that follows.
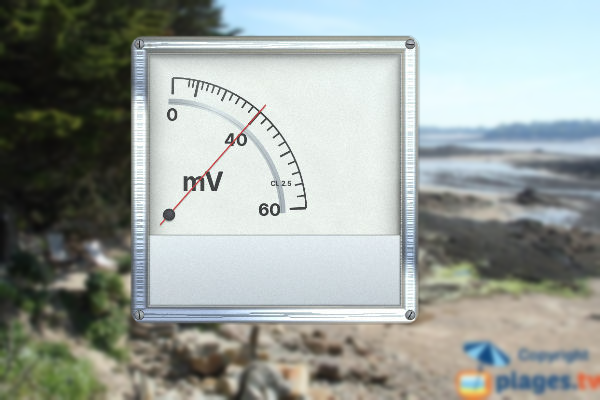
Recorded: 40 mV
